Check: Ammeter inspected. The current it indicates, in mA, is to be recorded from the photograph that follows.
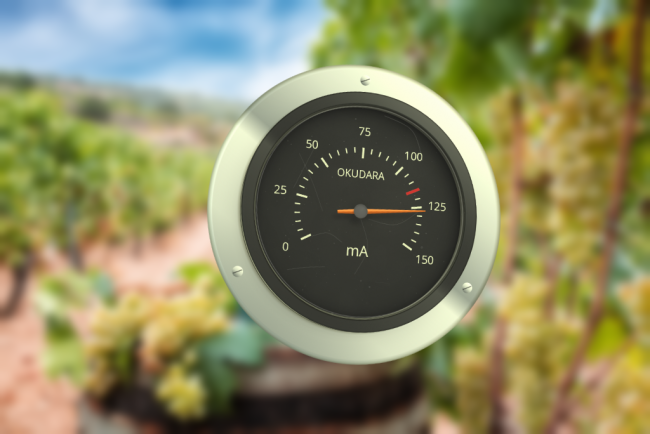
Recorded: 127.5 mA
